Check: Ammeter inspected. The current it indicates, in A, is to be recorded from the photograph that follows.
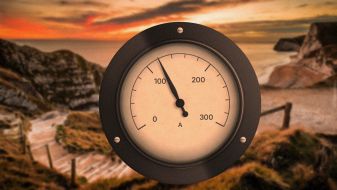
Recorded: 120 A
